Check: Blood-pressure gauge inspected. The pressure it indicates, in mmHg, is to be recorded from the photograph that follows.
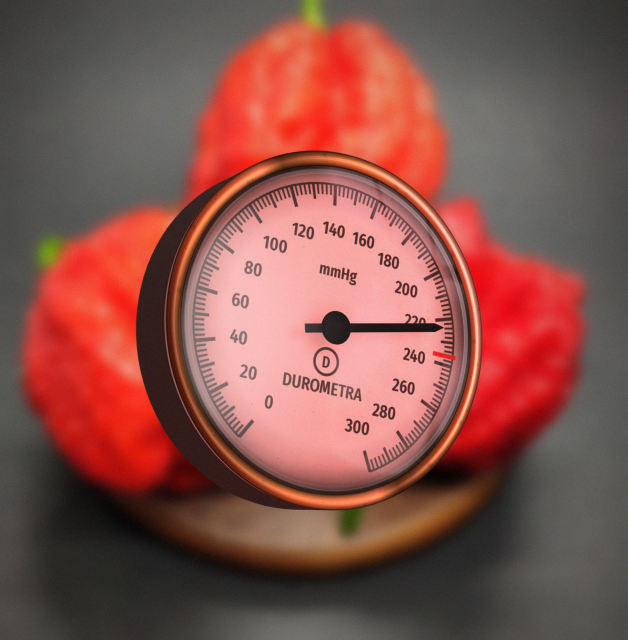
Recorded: 224 mmHg
